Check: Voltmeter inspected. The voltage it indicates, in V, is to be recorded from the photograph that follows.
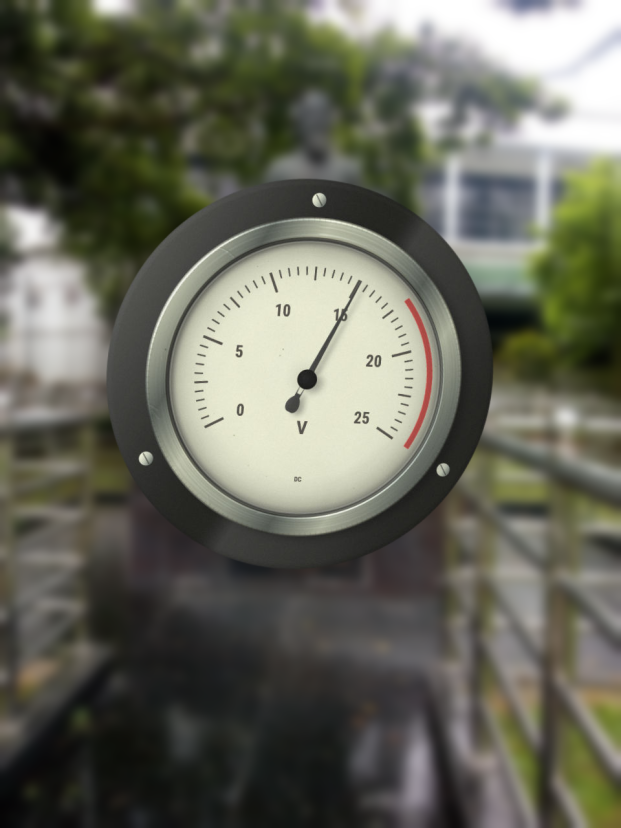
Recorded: 15 V
